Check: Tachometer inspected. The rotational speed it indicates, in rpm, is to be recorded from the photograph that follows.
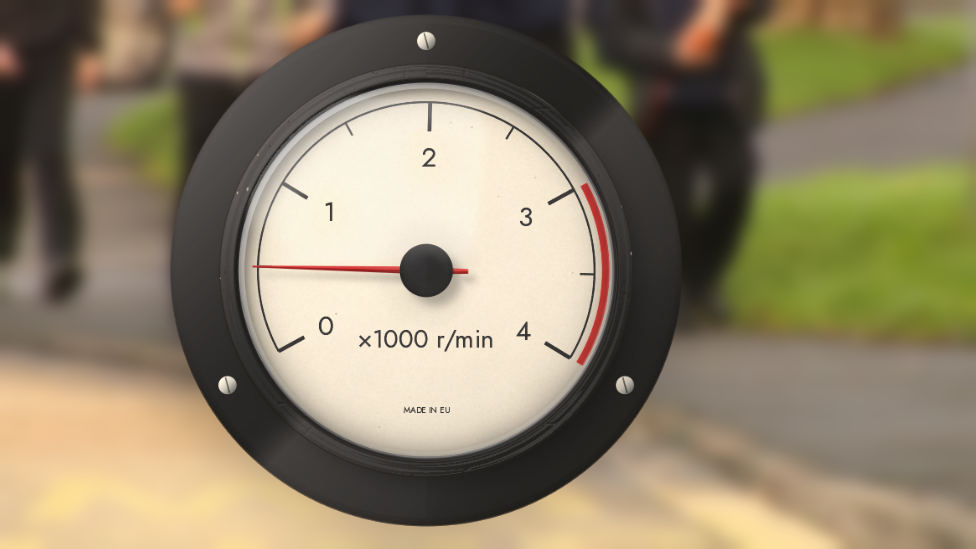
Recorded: 500 rpm
